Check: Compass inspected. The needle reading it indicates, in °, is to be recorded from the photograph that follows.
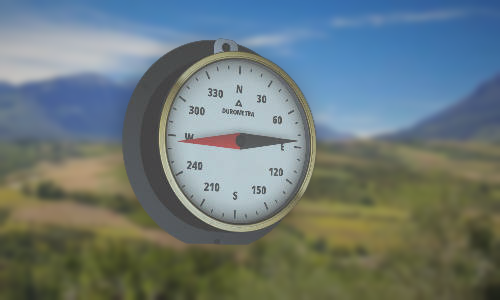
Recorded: 265 °
